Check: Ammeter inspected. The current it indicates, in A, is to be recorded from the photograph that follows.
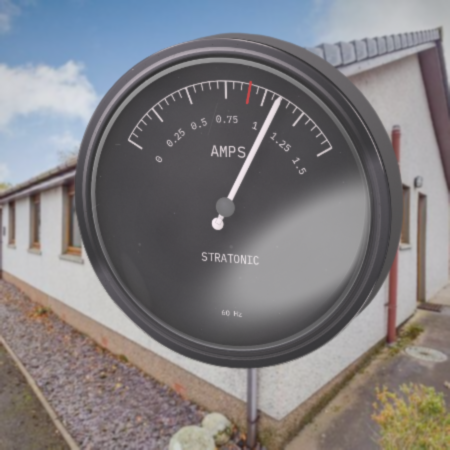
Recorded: 1.1 A
